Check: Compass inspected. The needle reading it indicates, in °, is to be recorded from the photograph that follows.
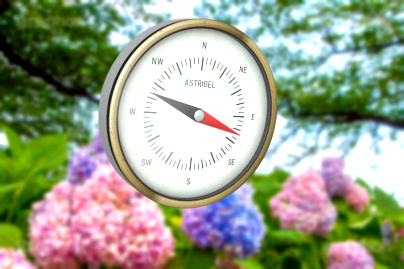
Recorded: 110 °
